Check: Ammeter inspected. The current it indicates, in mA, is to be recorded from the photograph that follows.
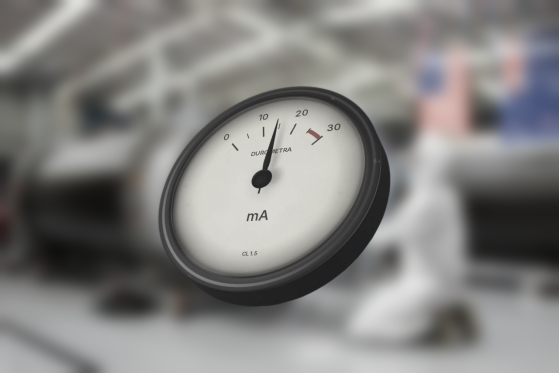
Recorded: 15 mA
